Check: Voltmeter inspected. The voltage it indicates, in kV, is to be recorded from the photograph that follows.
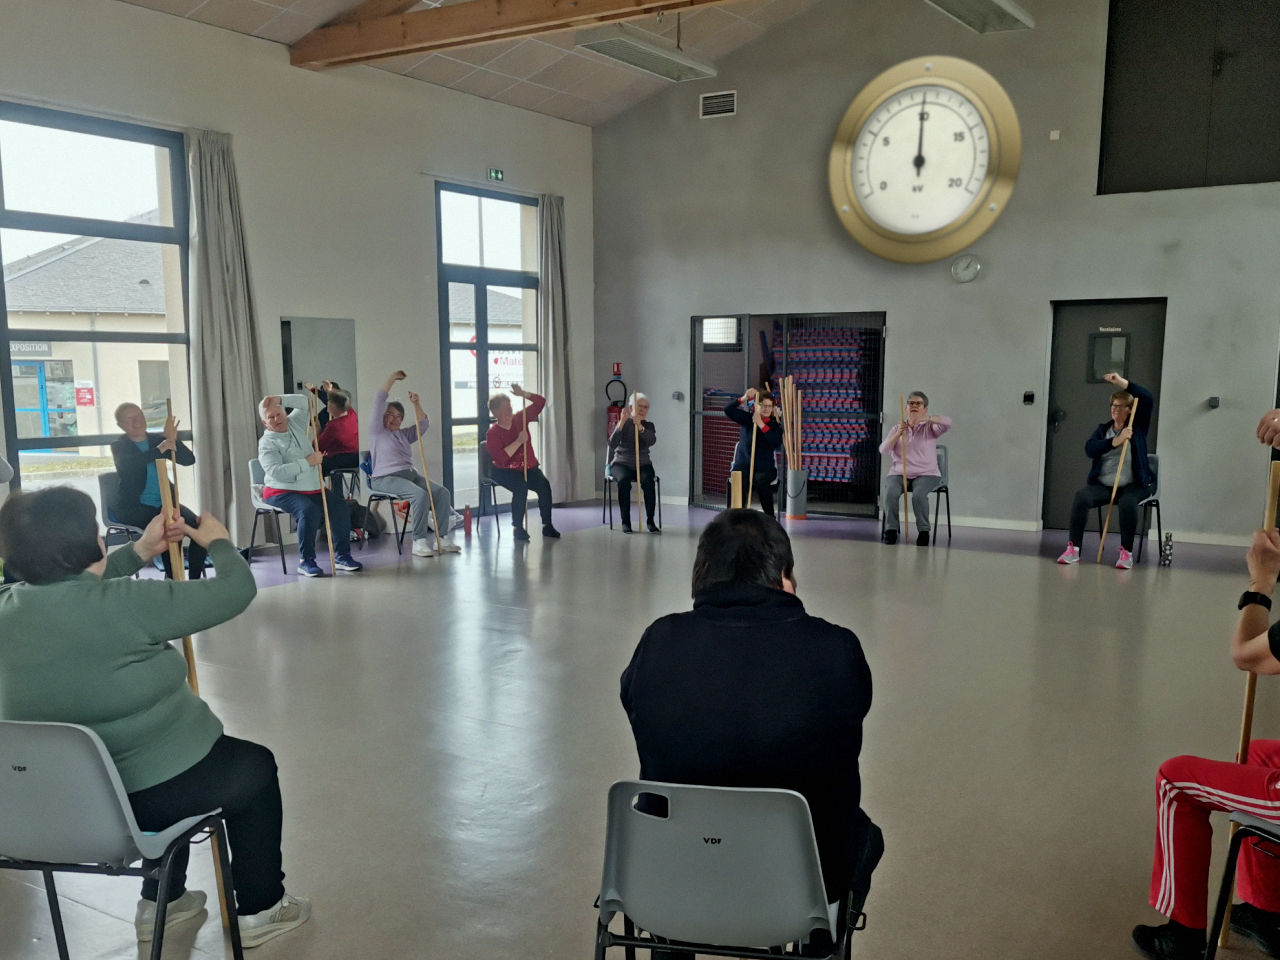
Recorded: 10 kV
